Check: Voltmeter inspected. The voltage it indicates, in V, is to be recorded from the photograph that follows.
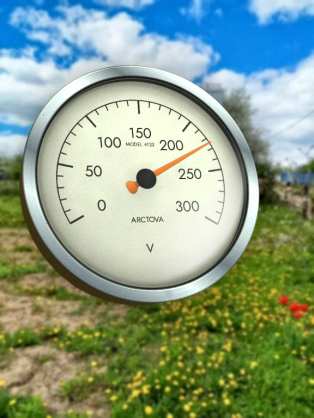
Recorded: 225 V
